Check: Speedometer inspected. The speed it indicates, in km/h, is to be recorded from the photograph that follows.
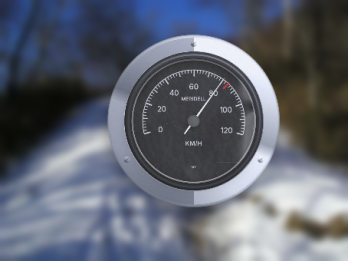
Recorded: 80 km/h
